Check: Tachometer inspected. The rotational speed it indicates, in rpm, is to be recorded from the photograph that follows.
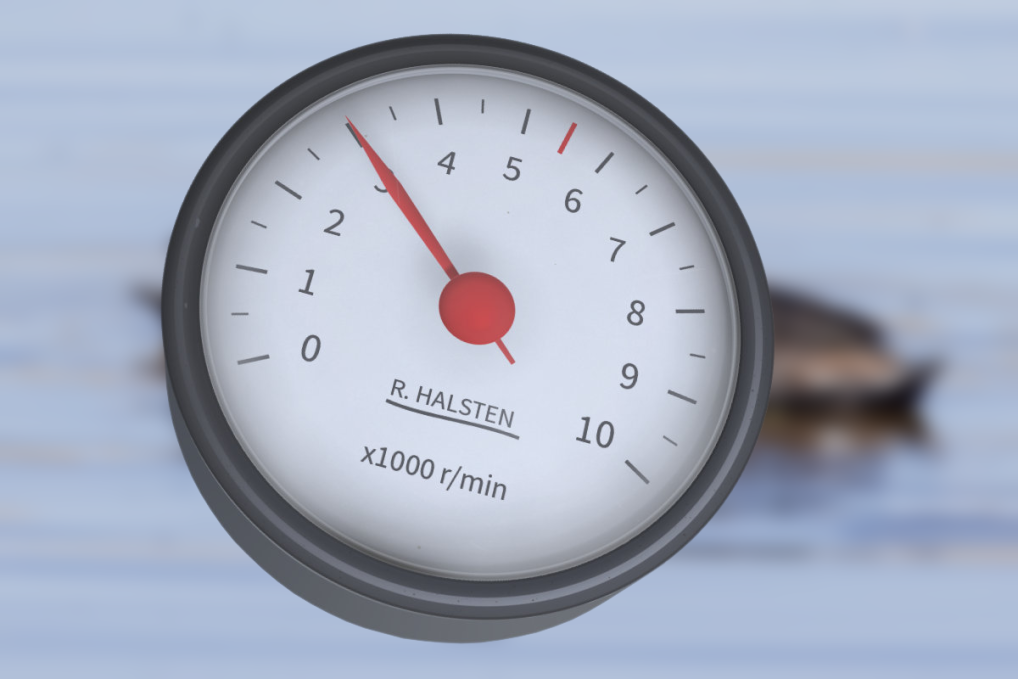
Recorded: 3000 rpm
